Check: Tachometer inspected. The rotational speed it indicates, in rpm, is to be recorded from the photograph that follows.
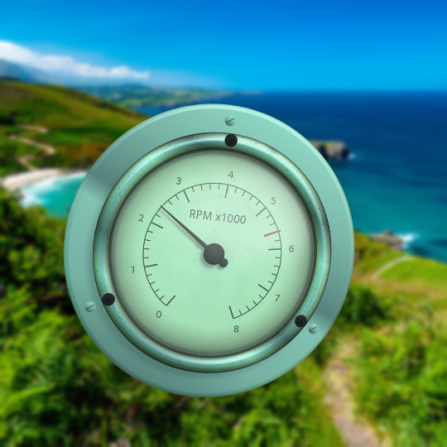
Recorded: 2400 rpm
